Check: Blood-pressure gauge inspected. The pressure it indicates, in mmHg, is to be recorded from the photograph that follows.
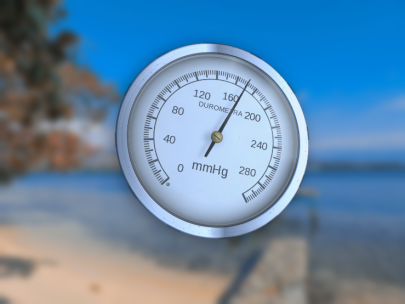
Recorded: 170 mmHg
